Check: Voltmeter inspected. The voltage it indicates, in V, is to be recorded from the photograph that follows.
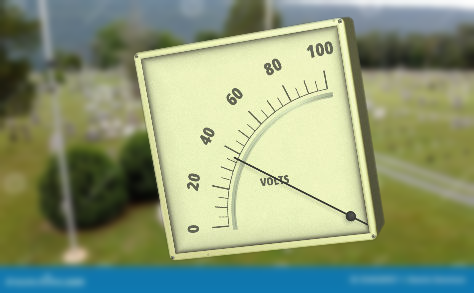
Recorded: 37.5 V
